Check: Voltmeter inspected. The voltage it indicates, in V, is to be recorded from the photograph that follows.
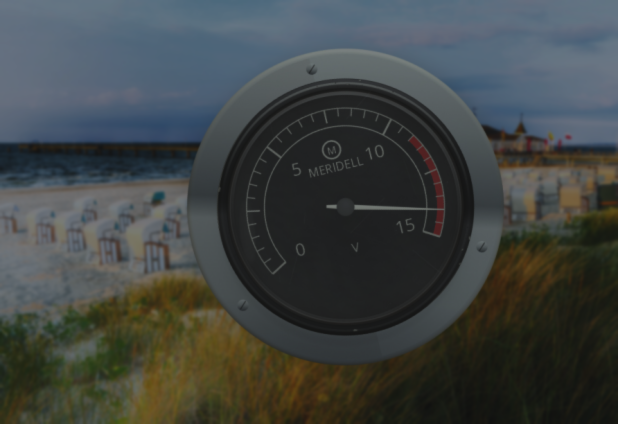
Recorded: 14 V
